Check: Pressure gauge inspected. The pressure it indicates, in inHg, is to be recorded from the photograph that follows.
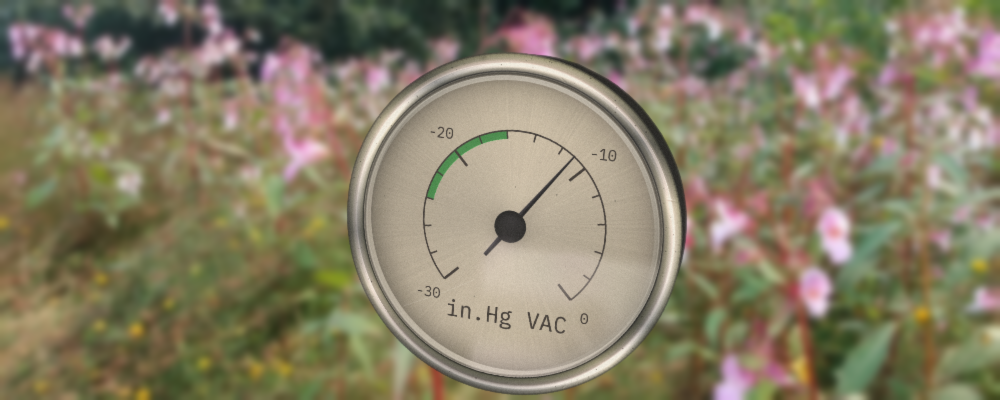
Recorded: -11 inHg
